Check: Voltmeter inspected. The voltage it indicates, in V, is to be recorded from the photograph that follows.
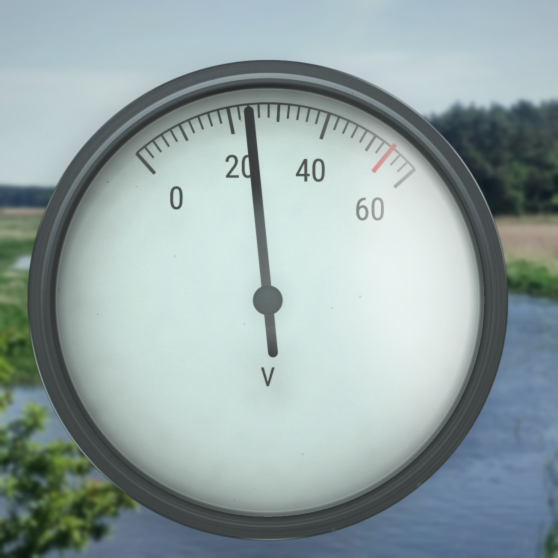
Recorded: 24 V
